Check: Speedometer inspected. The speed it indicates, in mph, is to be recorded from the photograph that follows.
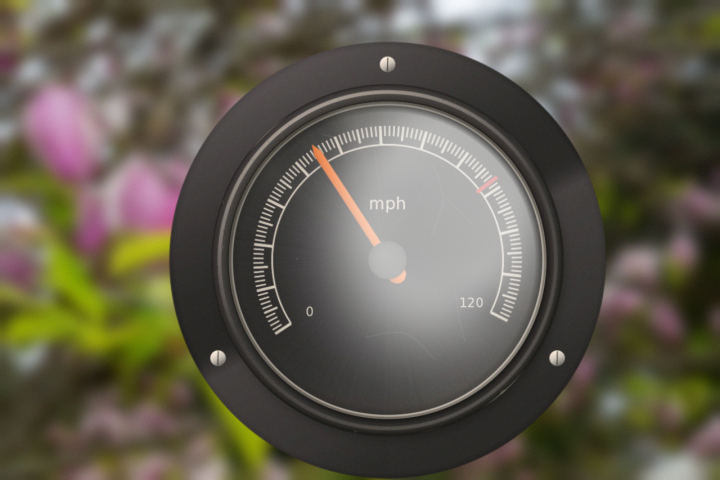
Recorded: 45 mph
